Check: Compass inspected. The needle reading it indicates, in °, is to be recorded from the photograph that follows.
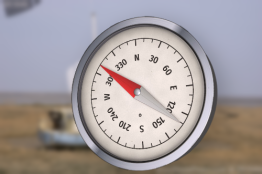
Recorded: 310 °
